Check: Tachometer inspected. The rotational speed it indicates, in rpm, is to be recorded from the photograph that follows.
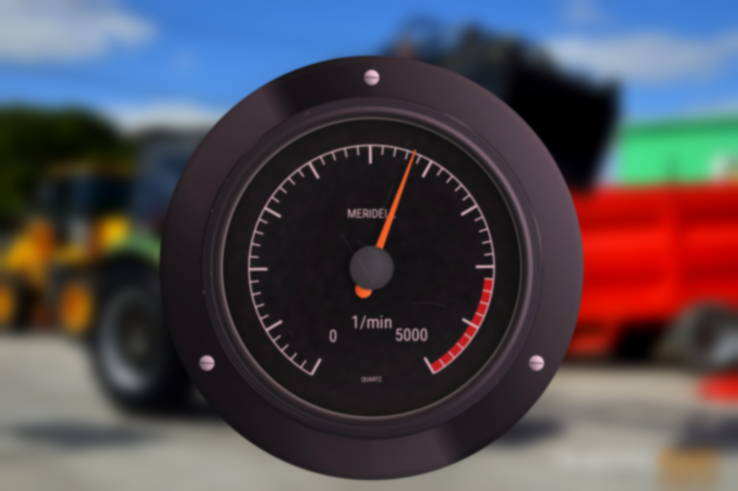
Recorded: 2850 rpm
